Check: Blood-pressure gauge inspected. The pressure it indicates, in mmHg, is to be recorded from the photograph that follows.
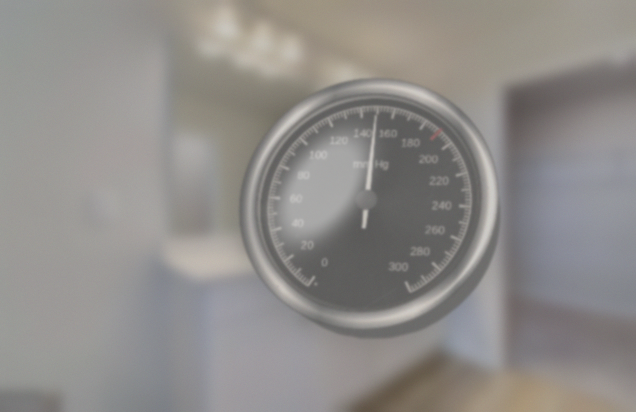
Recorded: 150 mmHg
